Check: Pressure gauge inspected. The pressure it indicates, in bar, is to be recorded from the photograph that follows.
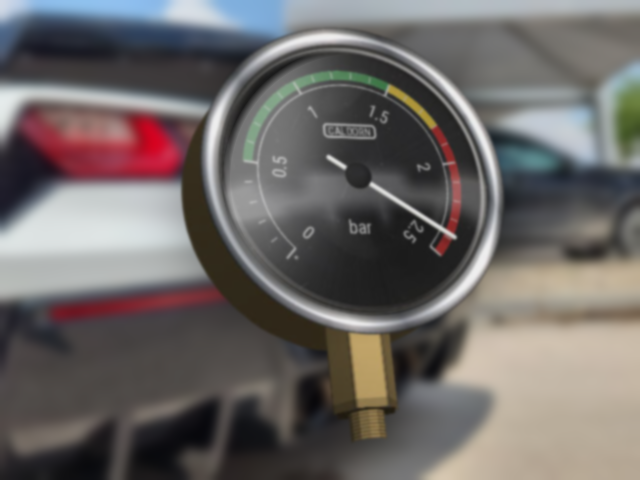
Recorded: 2.4 bar
